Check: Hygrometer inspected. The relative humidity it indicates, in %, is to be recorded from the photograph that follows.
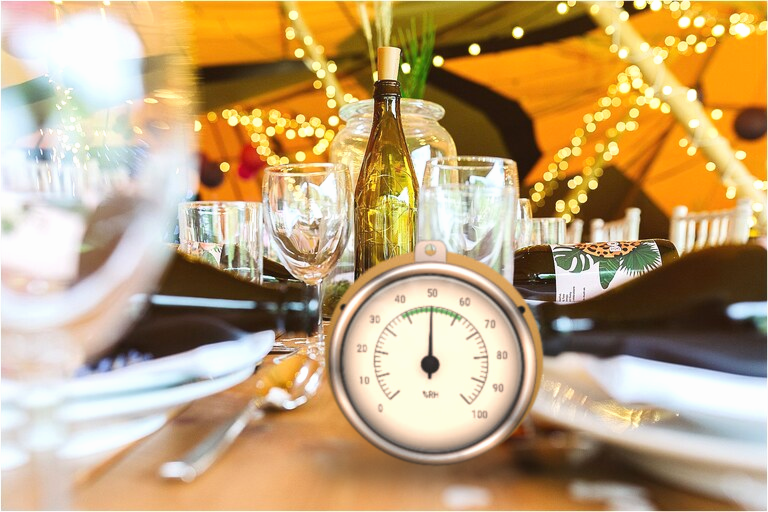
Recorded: 50 %
